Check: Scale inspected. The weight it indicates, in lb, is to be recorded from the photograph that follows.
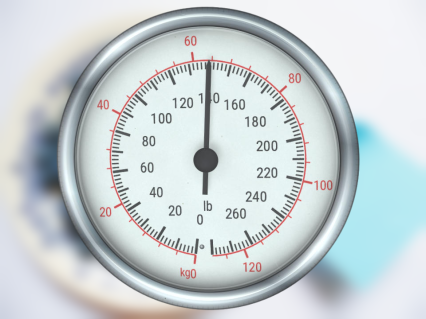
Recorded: 140 lb
